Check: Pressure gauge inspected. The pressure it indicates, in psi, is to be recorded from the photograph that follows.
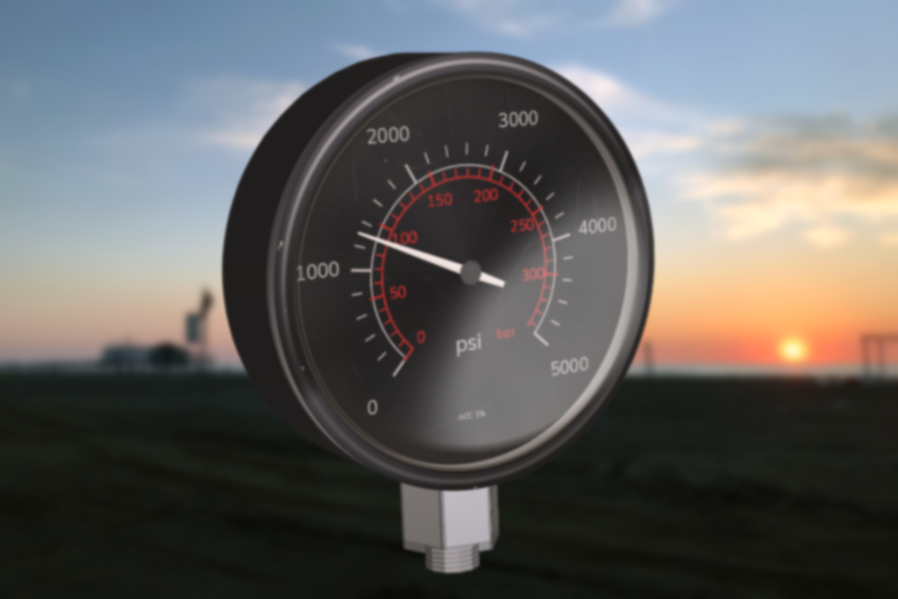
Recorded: 1300 psi
